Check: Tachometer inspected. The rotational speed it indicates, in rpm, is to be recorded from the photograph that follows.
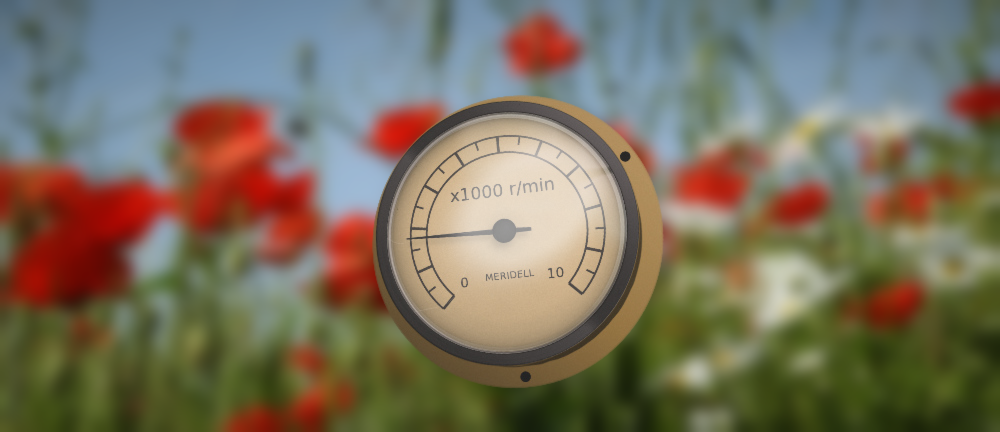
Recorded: 1750 rpm
